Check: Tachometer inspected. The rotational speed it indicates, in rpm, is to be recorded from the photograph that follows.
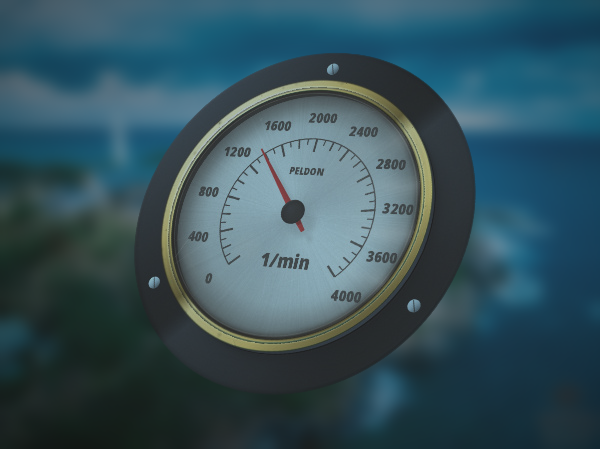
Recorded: 1400 rpm
